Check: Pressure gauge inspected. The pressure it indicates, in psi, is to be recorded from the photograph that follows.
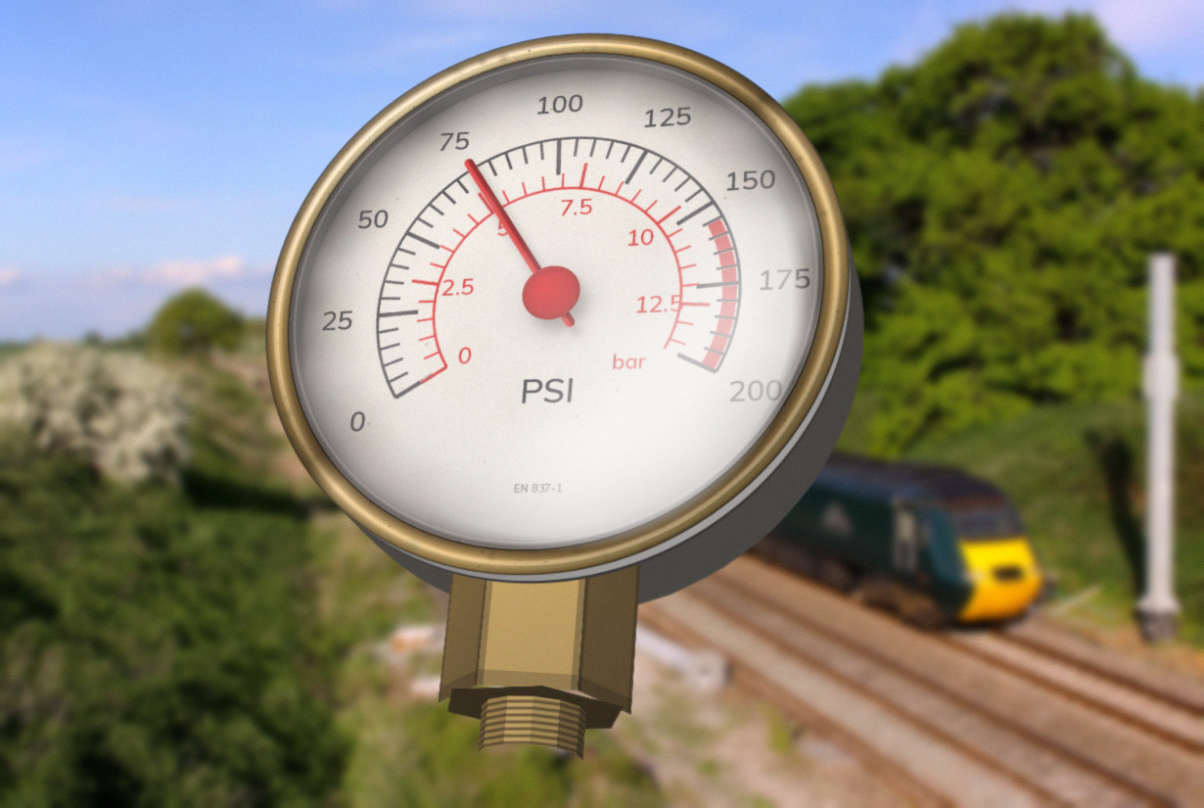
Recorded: 75 psi
